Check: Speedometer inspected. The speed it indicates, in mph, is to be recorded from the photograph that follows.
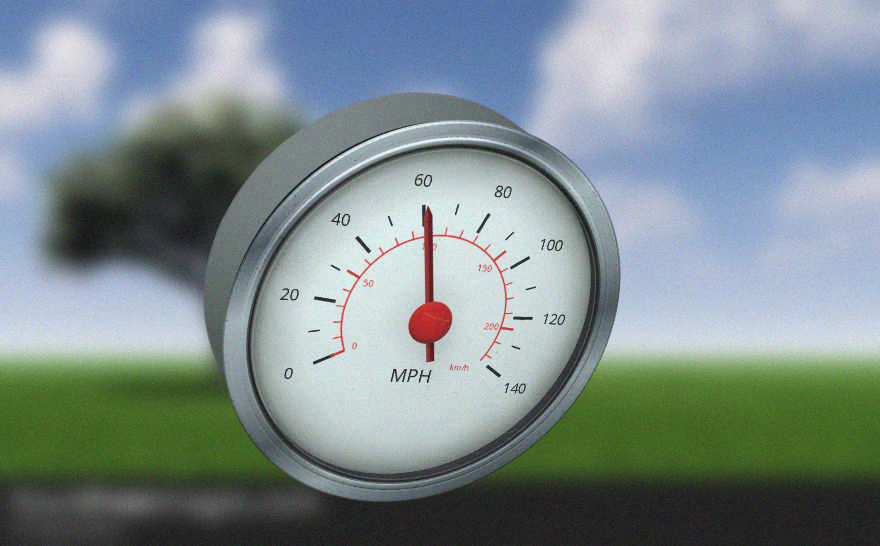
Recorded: 60 mph
